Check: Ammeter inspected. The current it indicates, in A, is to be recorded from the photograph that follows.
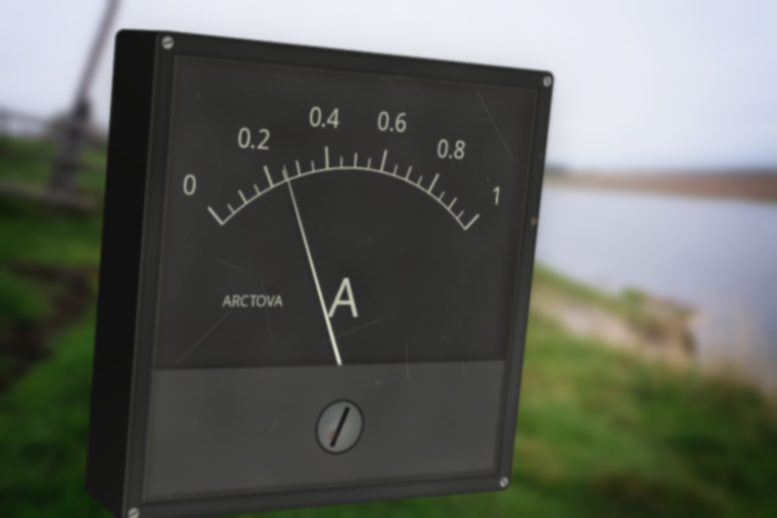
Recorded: 0.25 A
